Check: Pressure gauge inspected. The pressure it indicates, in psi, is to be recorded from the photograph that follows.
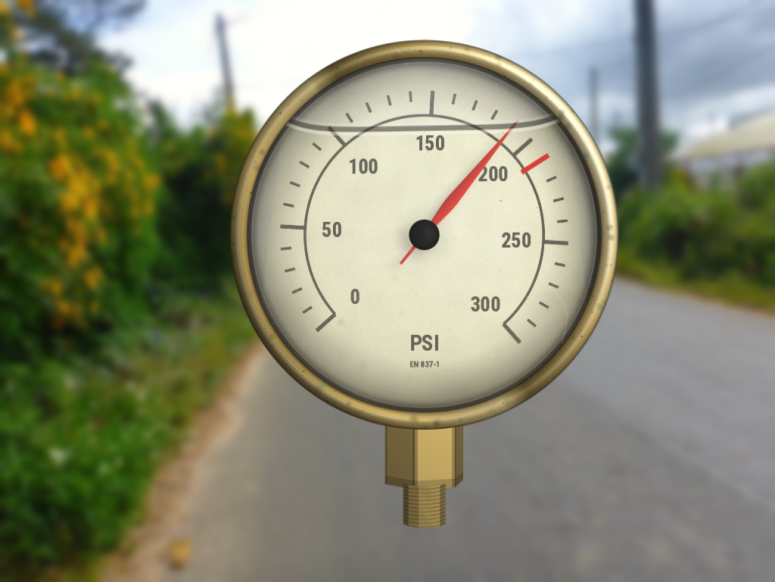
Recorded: 190 psi
